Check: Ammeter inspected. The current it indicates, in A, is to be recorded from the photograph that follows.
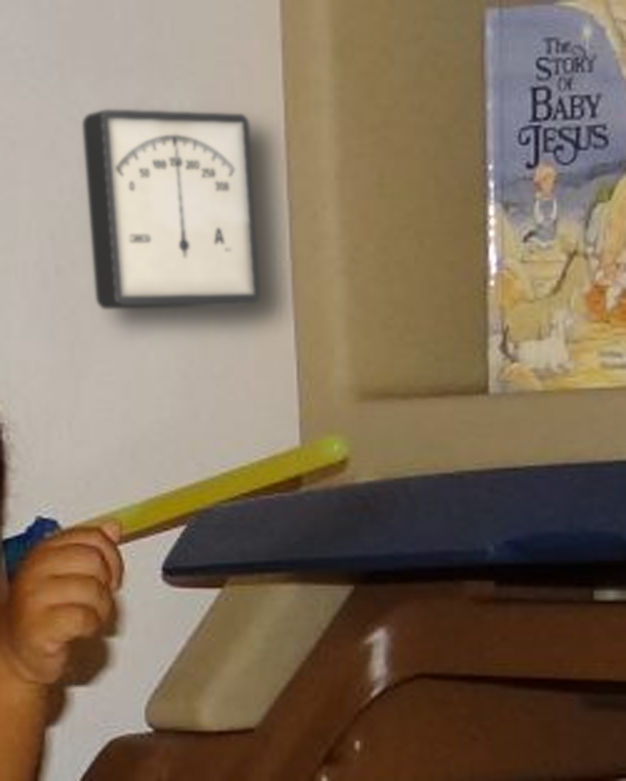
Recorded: 150 A
